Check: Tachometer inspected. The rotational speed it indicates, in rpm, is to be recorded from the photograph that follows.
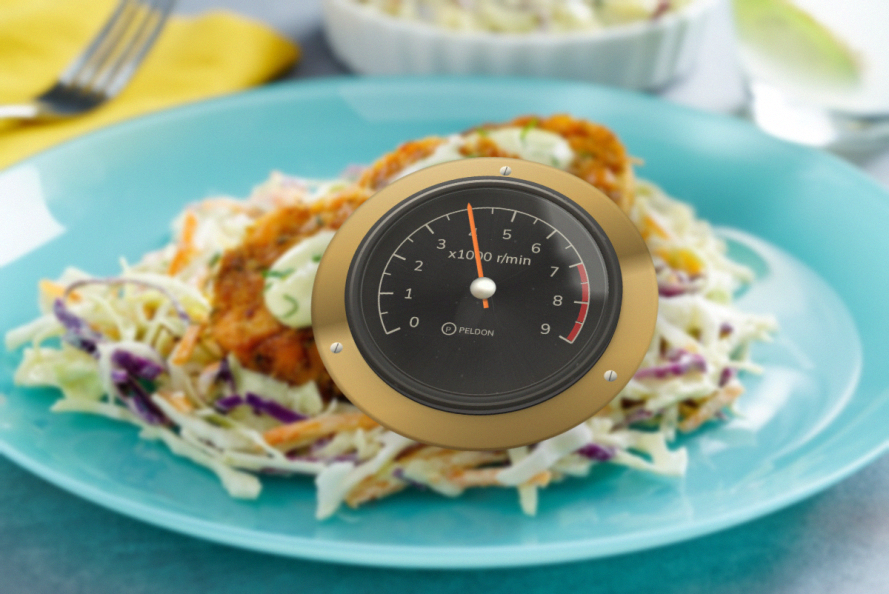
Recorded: 4000 rpm
